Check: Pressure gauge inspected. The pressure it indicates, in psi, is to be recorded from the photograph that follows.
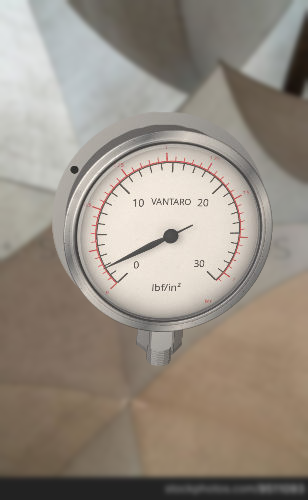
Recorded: 2 psi
